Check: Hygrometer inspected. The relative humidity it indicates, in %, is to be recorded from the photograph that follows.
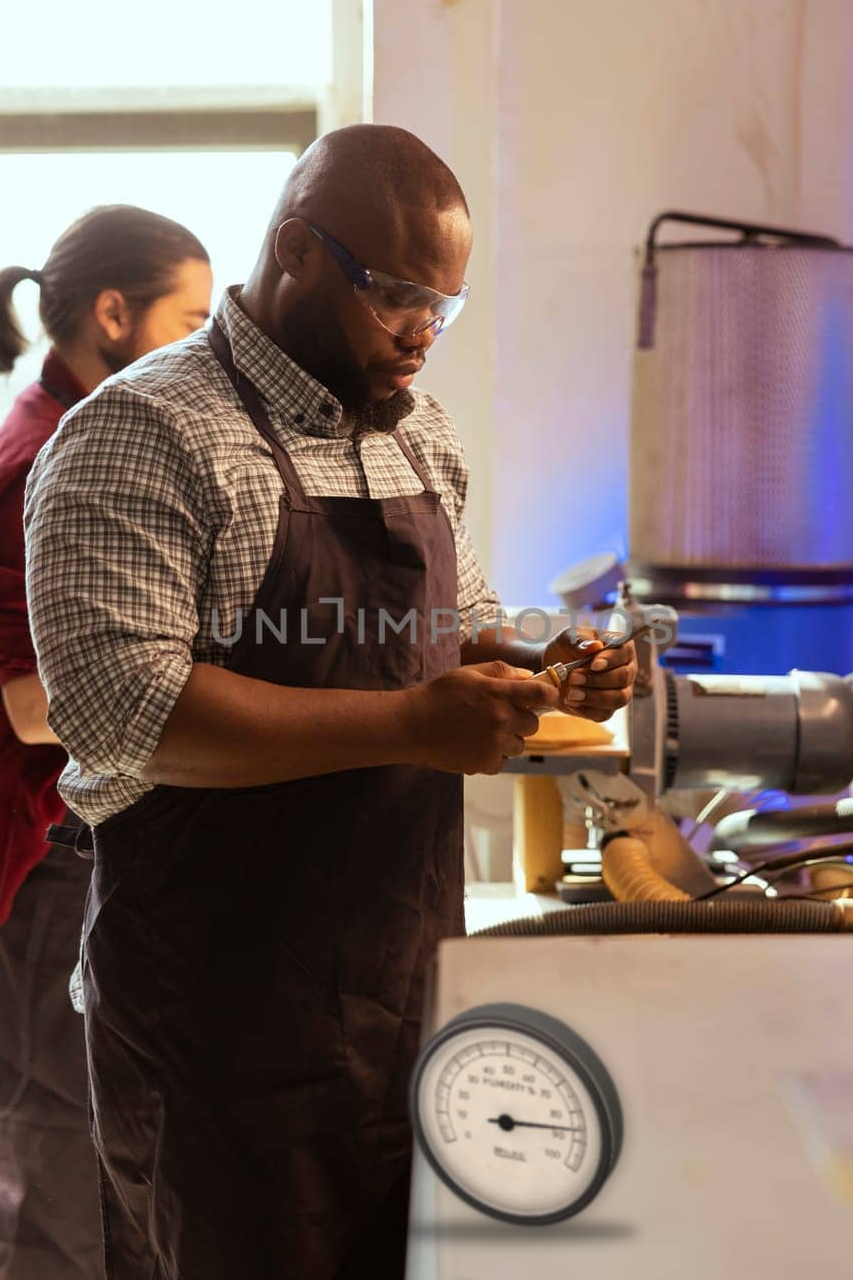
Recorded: 85 %
